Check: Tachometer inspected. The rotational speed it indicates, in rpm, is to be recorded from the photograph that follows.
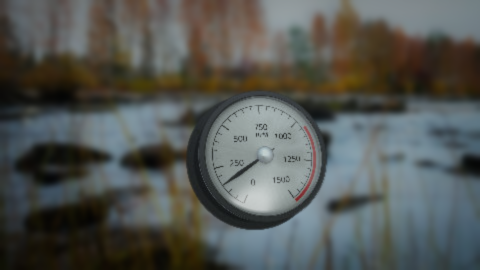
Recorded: 150 rpm
